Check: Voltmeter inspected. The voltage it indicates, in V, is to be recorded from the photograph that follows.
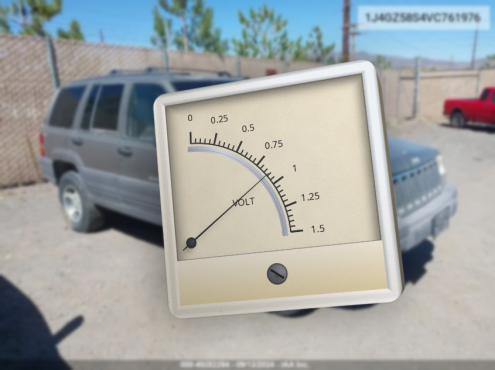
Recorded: 0.9 V
